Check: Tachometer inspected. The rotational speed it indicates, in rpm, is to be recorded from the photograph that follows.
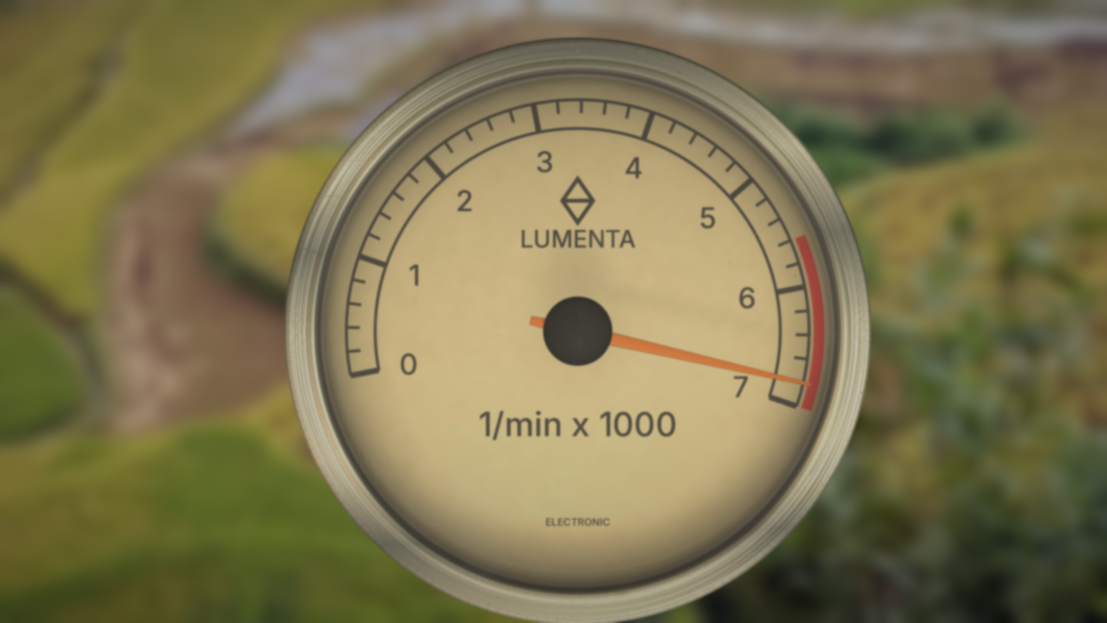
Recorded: 6800 rpm
